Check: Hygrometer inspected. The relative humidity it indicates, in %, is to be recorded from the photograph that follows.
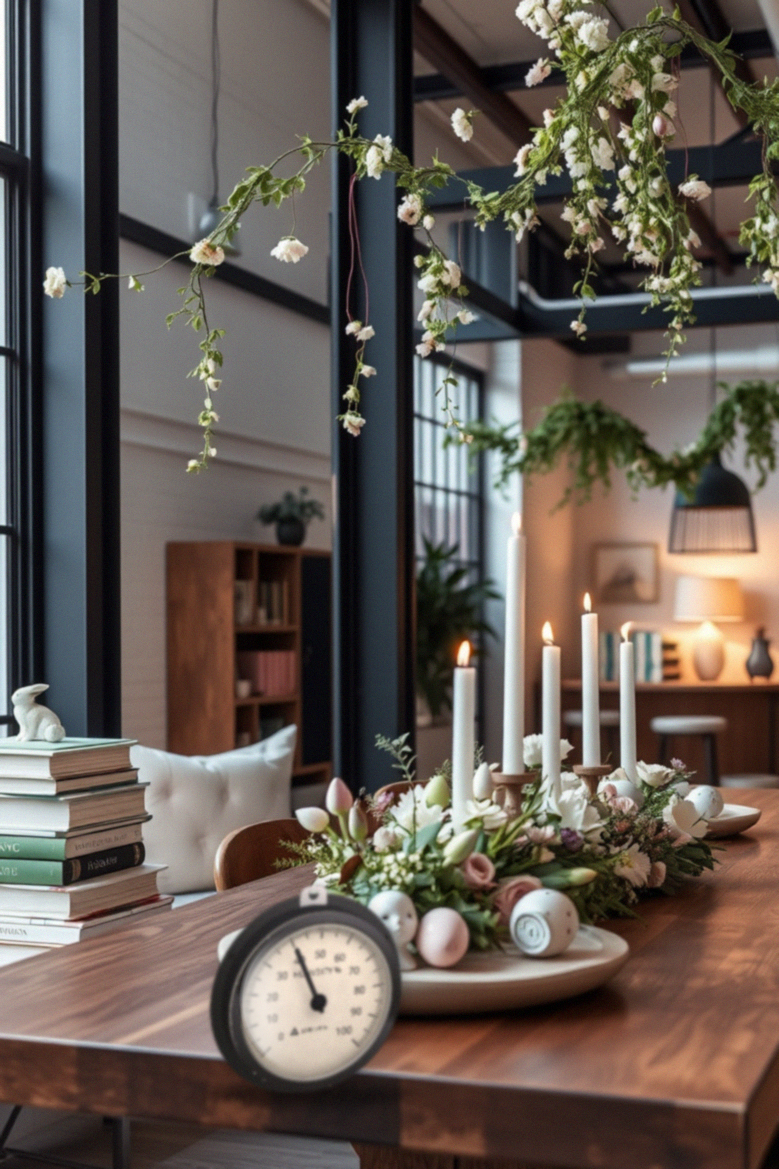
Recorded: 40 %
